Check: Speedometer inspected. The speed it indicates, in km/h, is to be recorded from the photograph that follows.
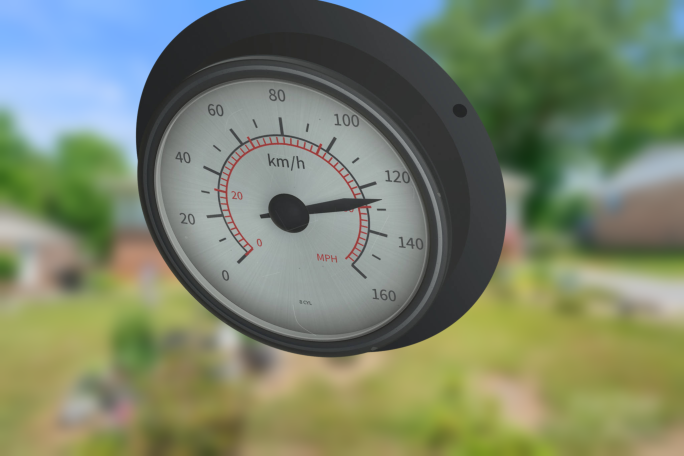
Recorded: 125 km/h
